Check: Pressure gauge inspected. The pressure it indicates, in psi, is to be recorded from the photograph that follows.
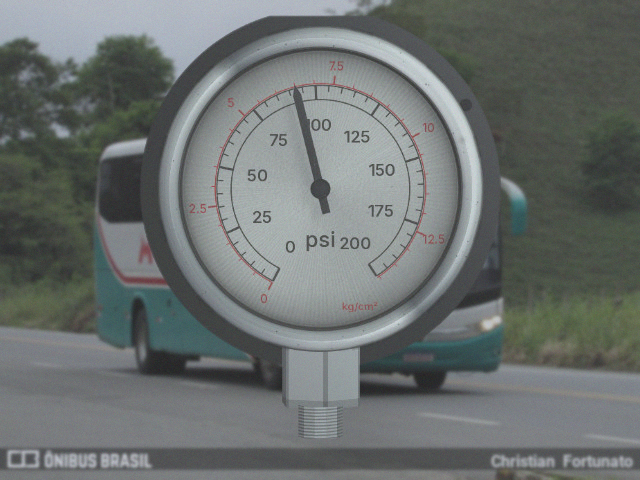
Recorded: 92.5 psi
